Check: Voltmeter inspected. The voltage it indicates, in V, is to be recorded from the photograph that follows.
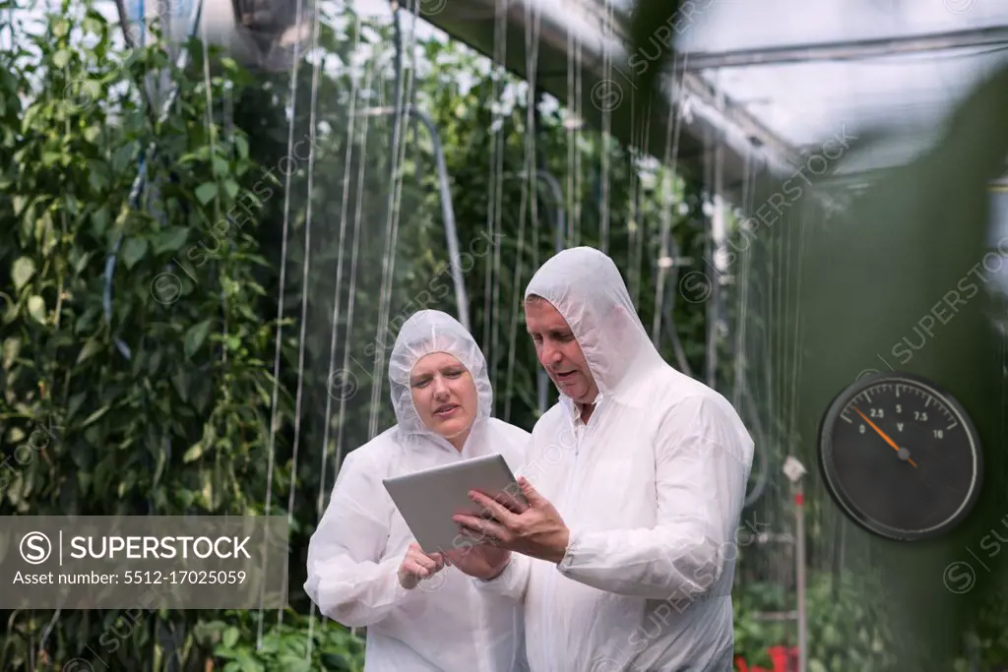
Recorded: 1 V
